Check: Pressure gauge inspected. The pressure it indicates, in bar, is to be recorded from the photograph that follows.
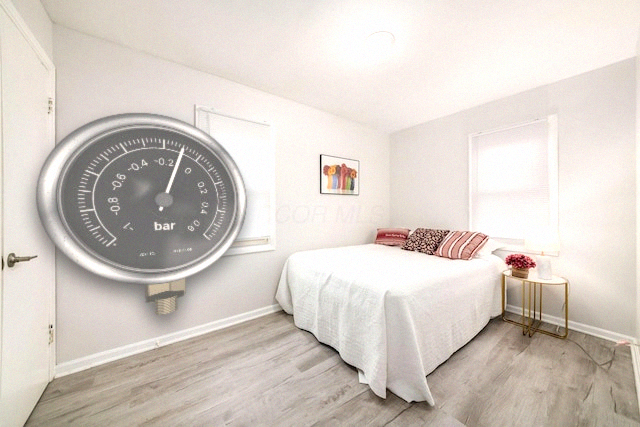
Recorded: -0.1 bar
